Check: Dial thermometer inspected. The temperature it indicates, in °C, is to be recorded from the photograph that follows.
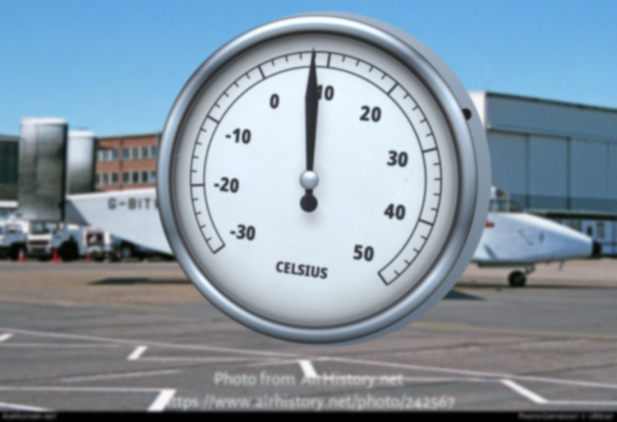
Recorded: 8 °C
